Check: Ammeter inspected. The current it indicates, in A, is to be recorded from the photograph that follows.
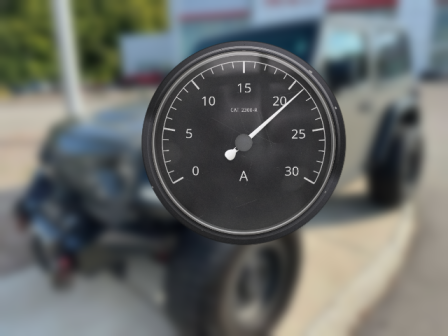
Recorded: 21 A
